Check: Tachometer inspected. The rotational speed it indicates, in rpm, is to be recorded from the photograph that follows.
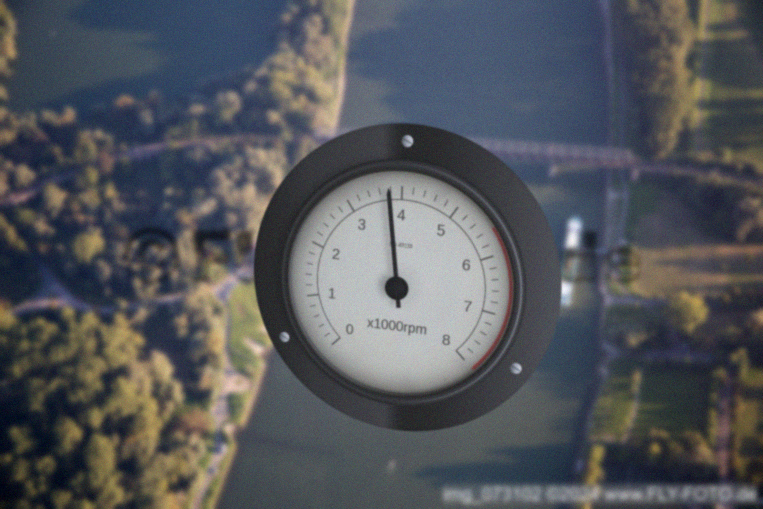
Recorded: 3800 rpm
